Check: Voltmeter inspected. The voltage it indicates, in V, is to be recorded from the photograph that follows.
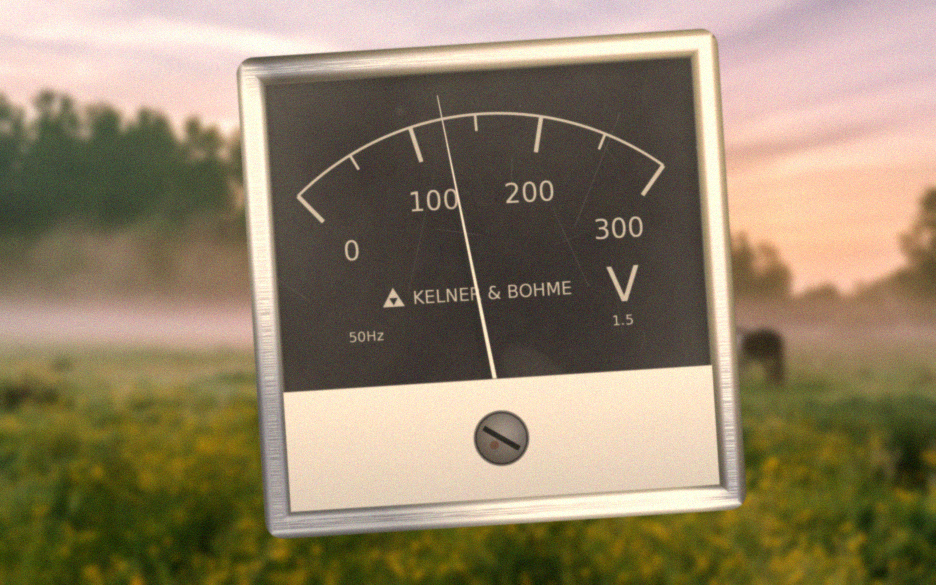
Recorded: 125 V
